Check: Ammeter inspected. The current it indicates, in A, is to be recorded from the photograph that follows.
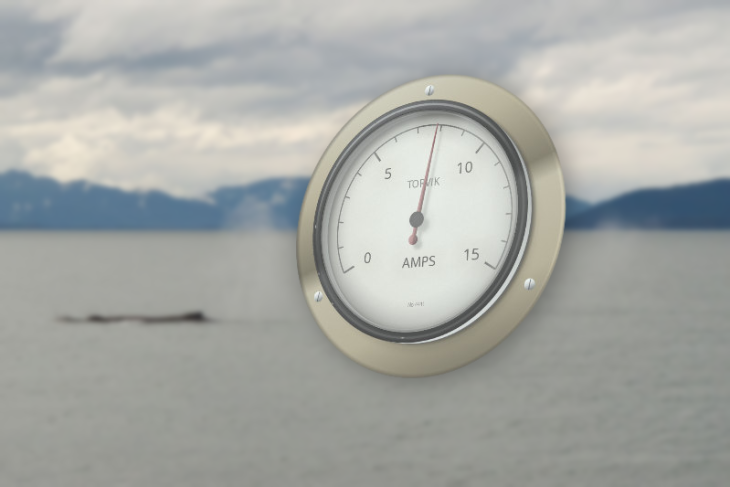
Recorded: 8 A
